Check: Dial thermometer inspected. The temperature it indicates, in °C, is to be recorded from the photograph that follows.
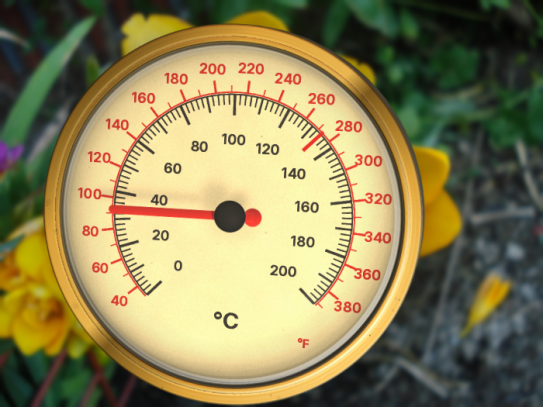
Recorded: 34 °C
